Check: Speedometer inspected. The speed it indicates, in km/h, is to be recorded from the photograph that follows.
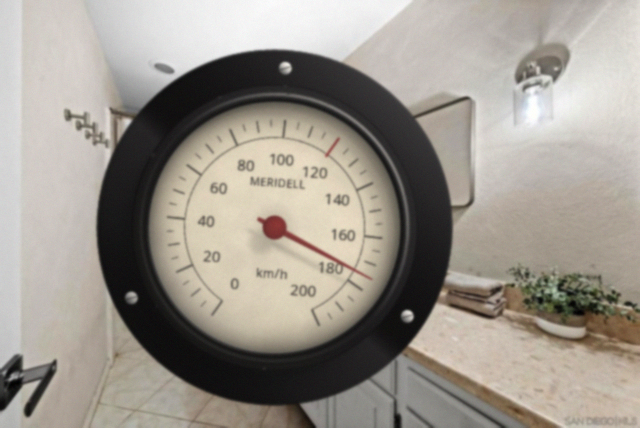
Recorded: 175 km/h
